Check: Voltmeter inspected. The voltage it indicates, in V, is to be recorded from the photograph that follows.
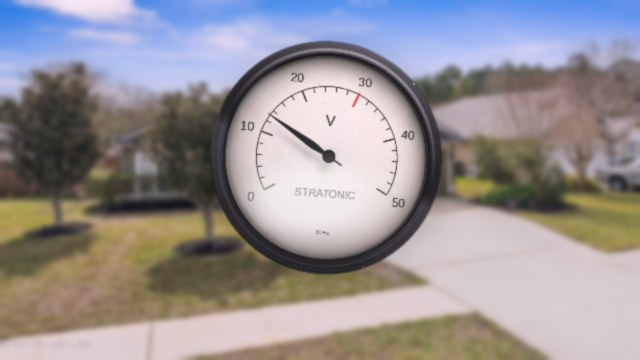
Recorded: 13 V
